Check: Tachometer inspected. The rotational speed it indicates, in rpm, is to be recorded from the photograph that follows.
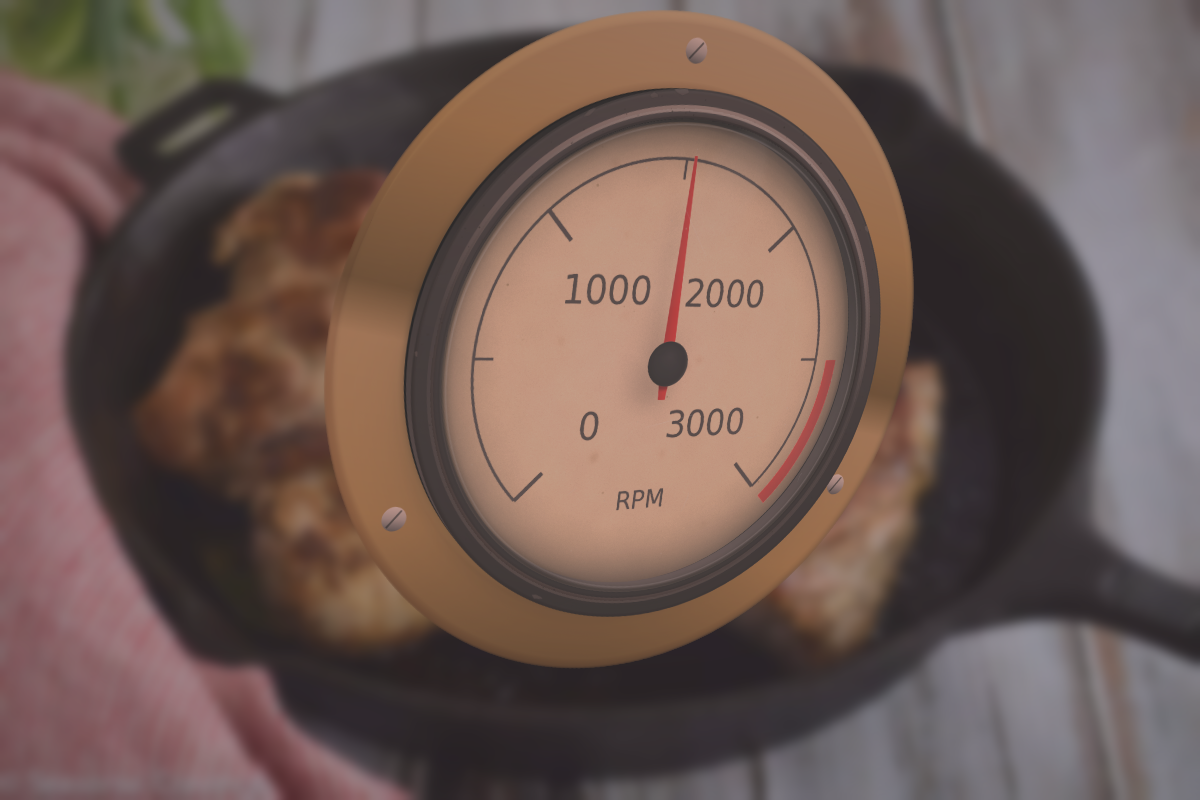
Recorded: 1500 rpm
